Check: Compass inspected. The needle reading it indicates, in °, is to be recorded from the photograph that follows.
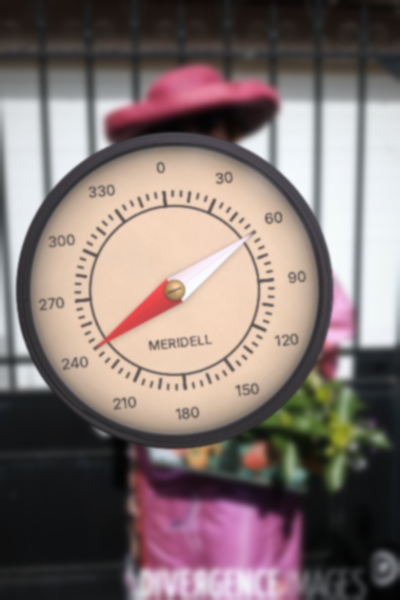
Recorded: 240 °
